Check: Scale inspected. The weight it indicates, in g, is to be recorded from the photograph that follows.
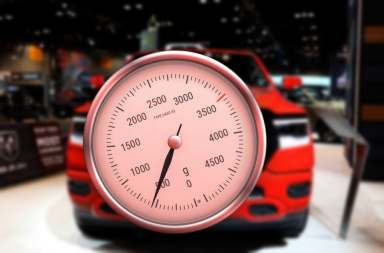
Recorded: 550 g
